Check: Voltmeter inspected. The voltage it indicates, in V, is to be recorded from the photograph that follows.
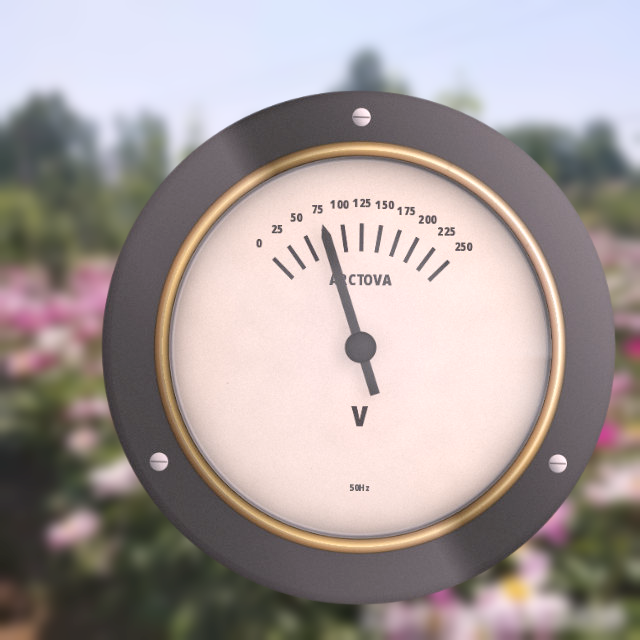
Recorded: 75 V
